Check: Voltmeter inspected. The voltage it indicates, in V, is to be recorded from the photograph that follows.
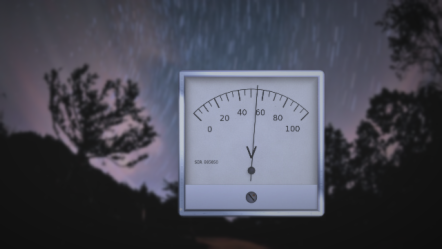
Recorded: 55 V
